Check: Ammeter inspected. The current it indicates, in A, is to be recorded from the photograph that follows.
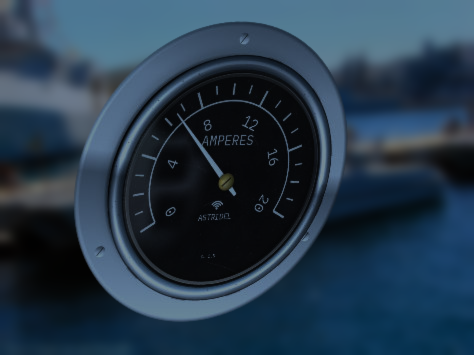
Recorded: 6.5 A
